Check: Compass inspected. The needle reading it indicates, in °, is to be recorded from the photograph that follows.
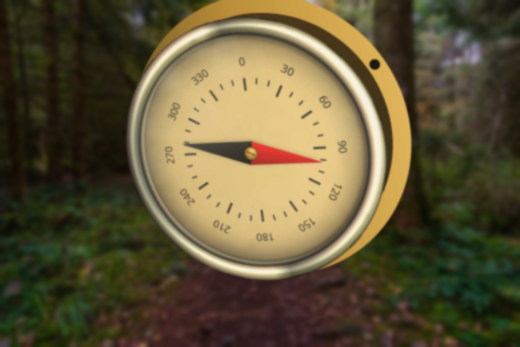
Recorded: 100 °
